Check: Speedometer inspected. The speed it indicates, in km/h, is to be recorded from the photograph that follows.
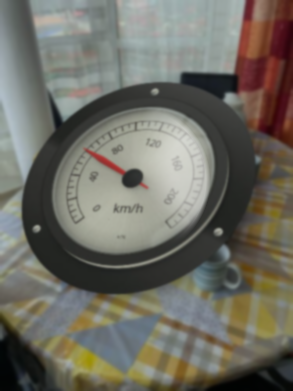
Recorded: 60 km/h
